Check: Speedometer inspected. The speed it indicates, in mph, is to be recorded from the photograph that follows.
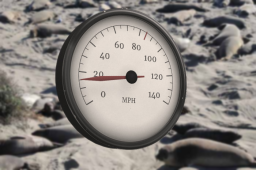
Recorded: 15 mph
